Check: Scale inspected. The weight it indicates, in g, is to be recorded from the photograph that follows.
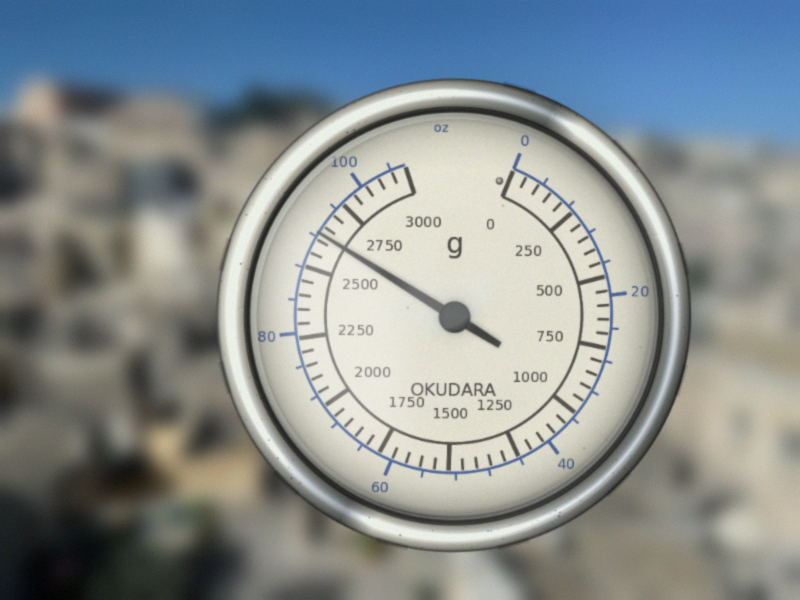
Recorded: 2625 g
